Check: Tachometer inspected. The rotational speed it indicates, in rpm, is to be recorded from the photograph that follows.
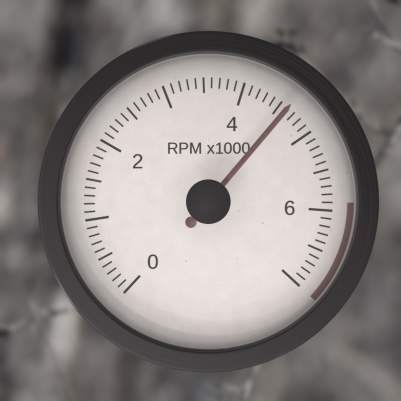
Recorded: 4600 rpm
